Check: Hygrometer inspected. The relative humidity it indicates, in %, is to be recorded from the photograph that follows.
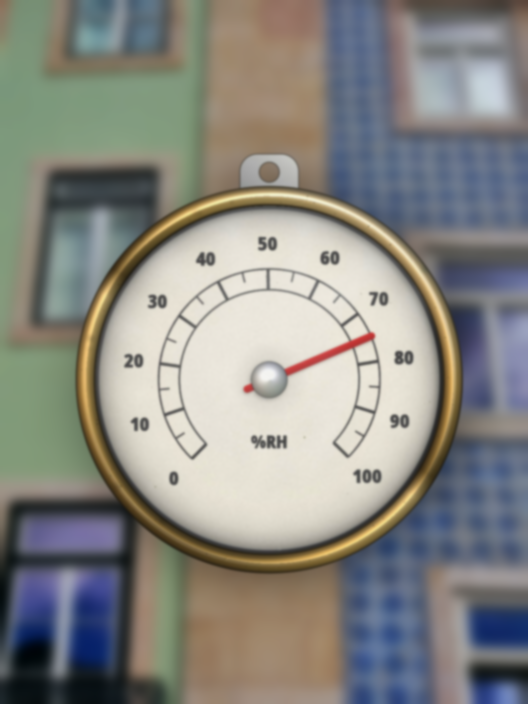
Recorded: 75 %
